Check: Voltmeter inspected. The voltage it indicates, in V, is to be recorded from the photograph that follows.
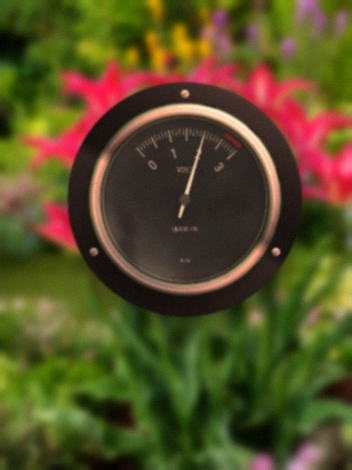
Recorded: 2 V
